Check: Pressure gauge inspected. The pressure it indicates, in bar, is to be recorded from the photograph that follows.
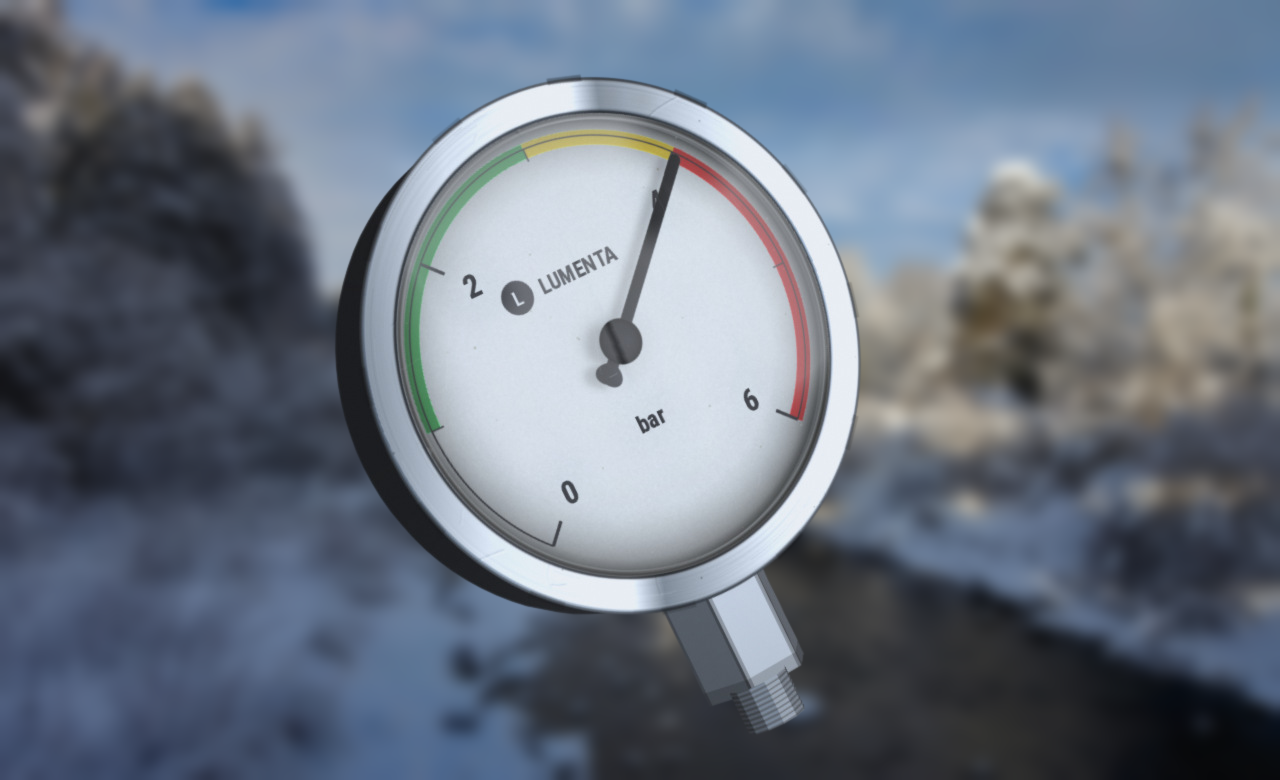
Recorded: 4 bar
